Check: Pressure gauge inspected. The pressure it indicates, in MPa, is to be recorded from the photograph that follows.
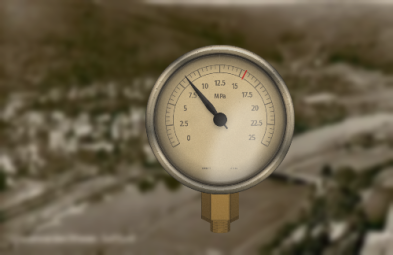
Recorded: 8.5 MPa
